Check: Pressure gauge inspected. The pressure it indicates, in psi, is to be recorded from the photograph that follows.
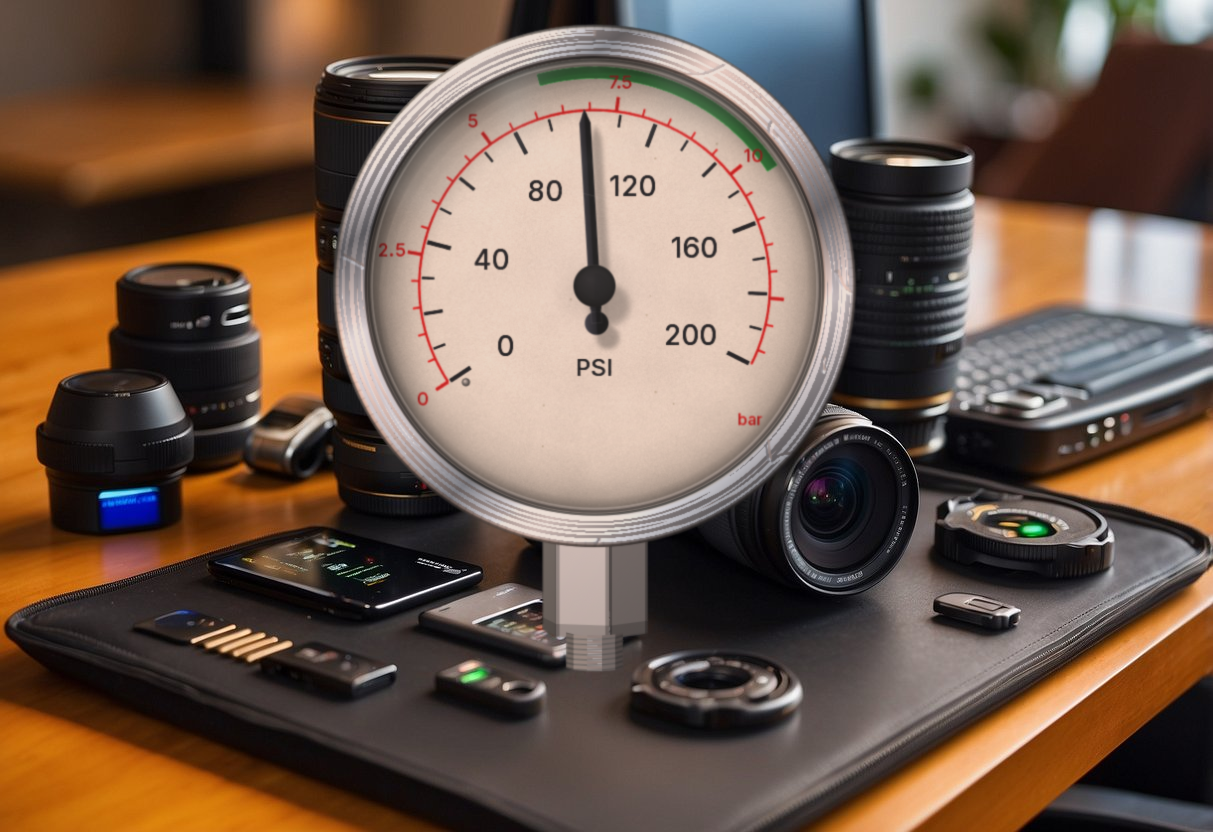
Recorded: 100 psi
